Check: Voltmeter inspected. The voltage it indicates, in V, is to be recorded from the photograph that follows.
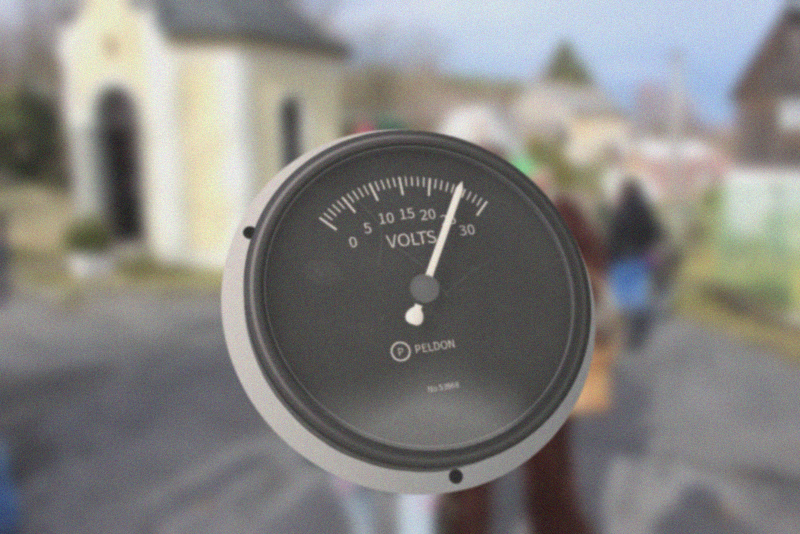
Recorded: 25 V
